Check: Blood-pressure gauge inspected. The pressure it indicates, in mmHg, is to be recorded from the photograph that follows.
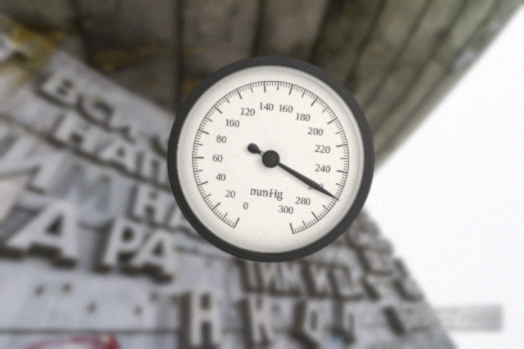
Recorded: 260 mmHg
